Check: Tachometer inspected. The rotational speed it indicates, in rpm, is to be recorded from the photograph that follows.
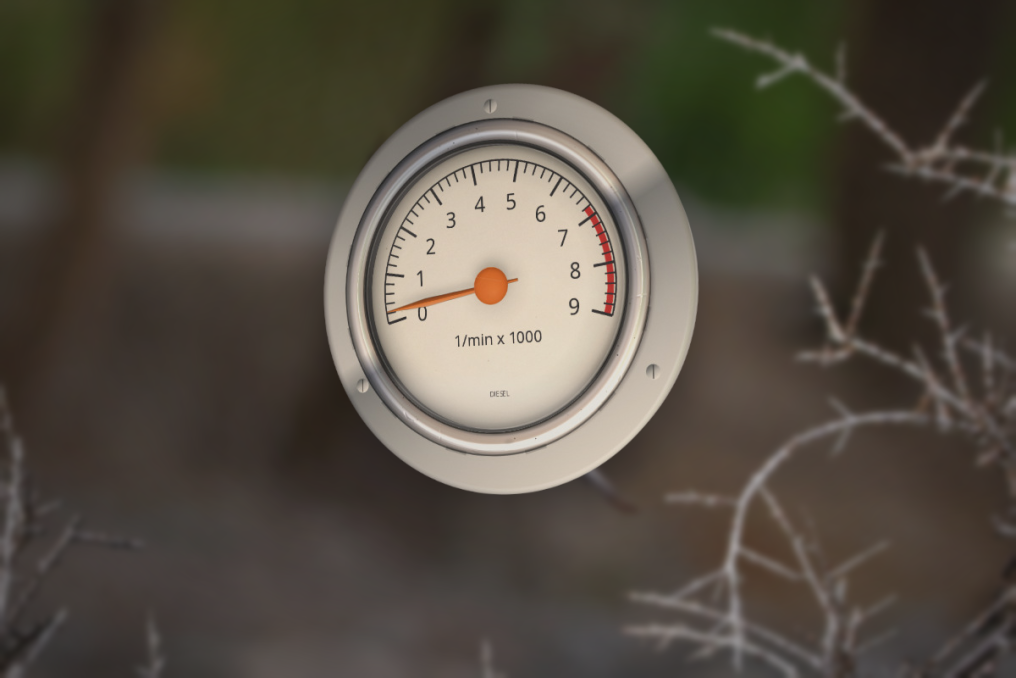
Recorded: 200 rpm
